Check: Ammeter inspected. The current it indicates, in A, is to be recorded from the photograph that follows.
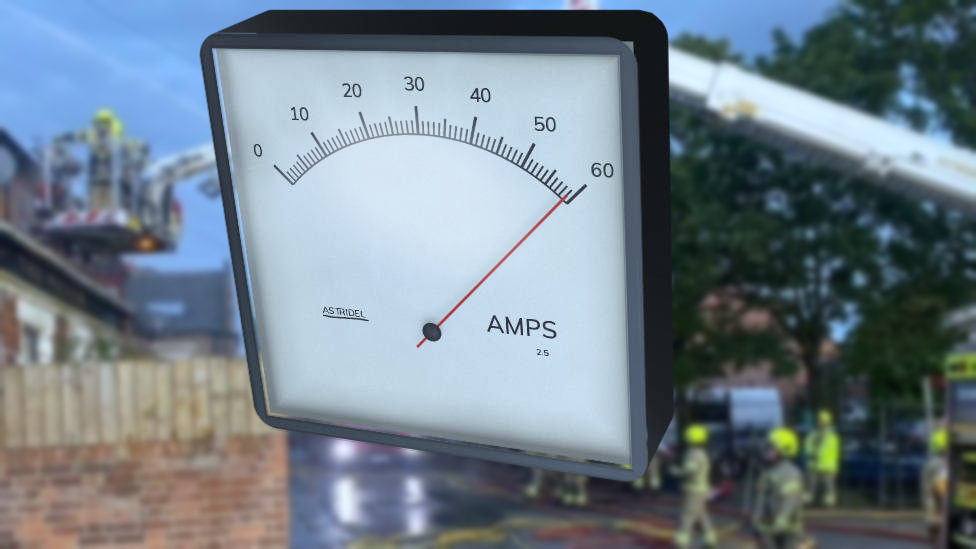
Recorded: 59 A
